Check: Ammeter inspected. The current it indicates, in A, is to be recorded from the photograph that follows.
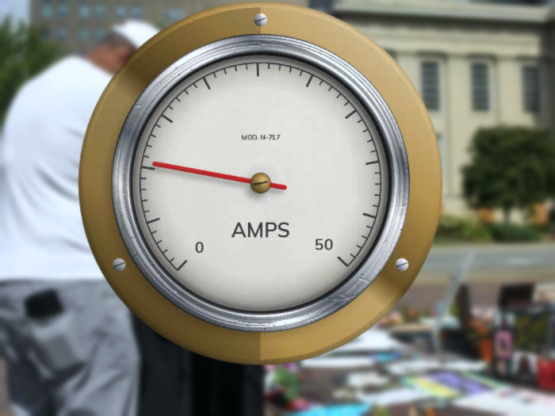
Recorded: 10.5 A
